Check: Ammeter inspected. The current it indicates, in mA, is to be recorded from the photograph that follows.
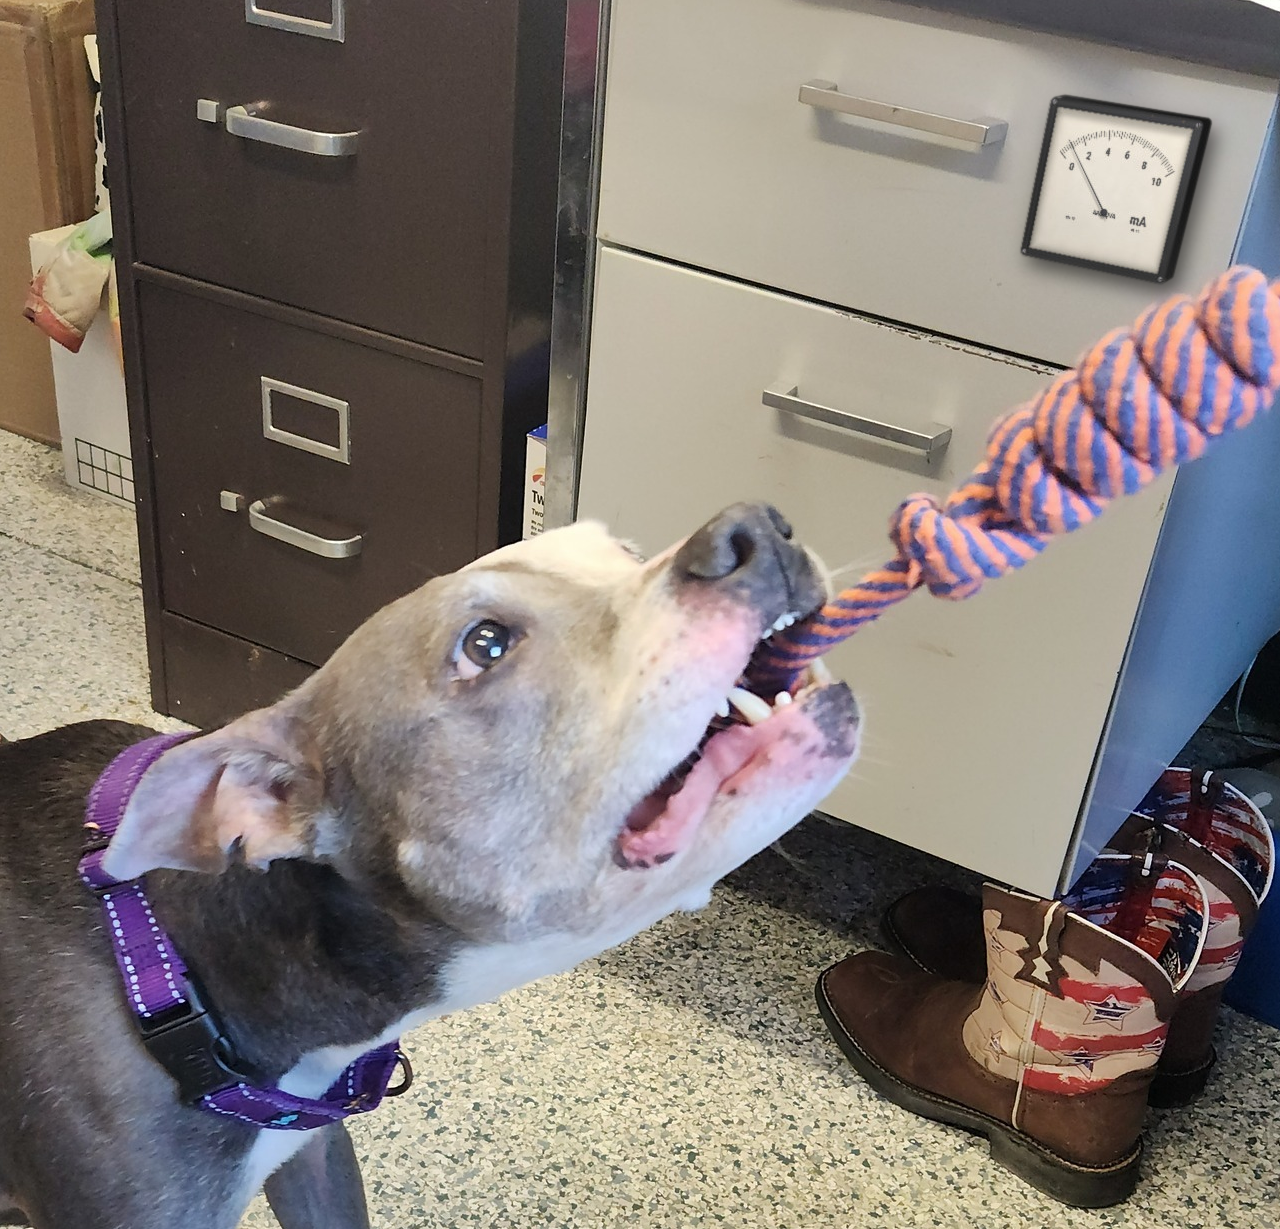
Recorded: 1 mA
